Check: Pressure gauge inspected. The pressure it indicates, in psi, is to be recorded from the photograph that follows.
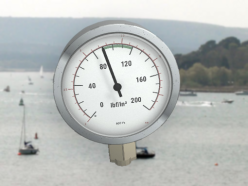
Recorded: 90 psi
